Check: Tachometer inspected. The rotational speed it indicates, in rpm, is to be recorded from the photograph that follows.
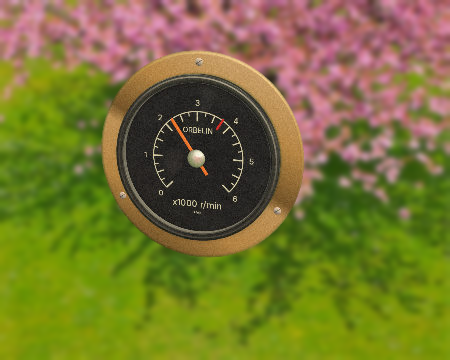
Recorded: 2250 rpm
